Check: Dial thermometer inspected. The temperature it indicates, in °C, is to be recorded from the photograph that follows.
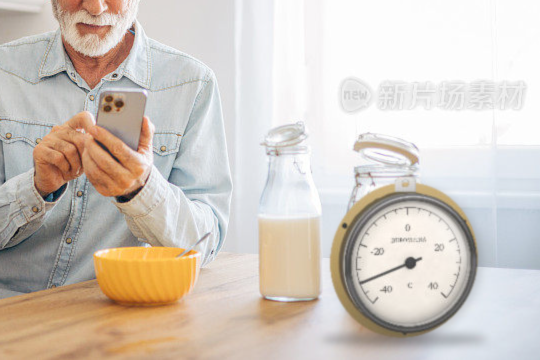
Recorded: -32 °C
